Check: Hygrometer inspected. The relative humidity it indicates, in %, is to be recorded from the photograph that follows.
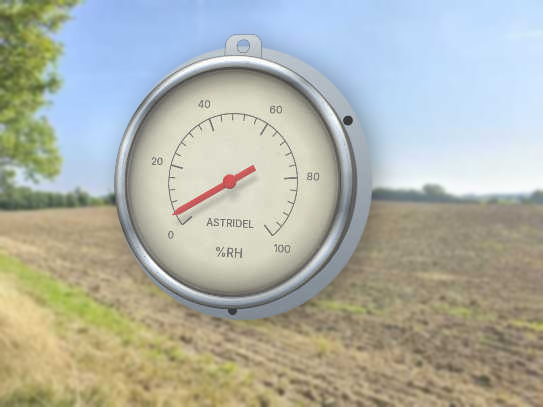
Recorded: 4 %
